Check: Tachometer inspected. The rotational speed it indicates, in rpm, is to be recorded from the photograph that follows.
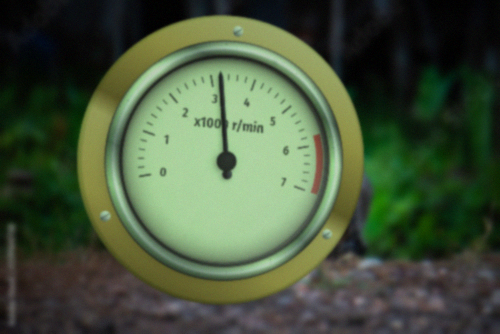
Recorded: 3200 rpm
